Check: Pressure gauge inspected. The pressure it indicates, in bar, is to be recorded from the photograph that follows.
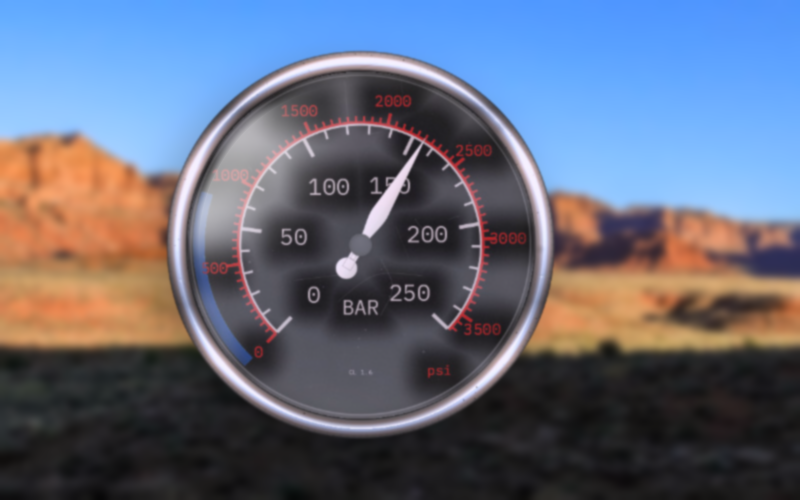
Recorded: 155 bar
